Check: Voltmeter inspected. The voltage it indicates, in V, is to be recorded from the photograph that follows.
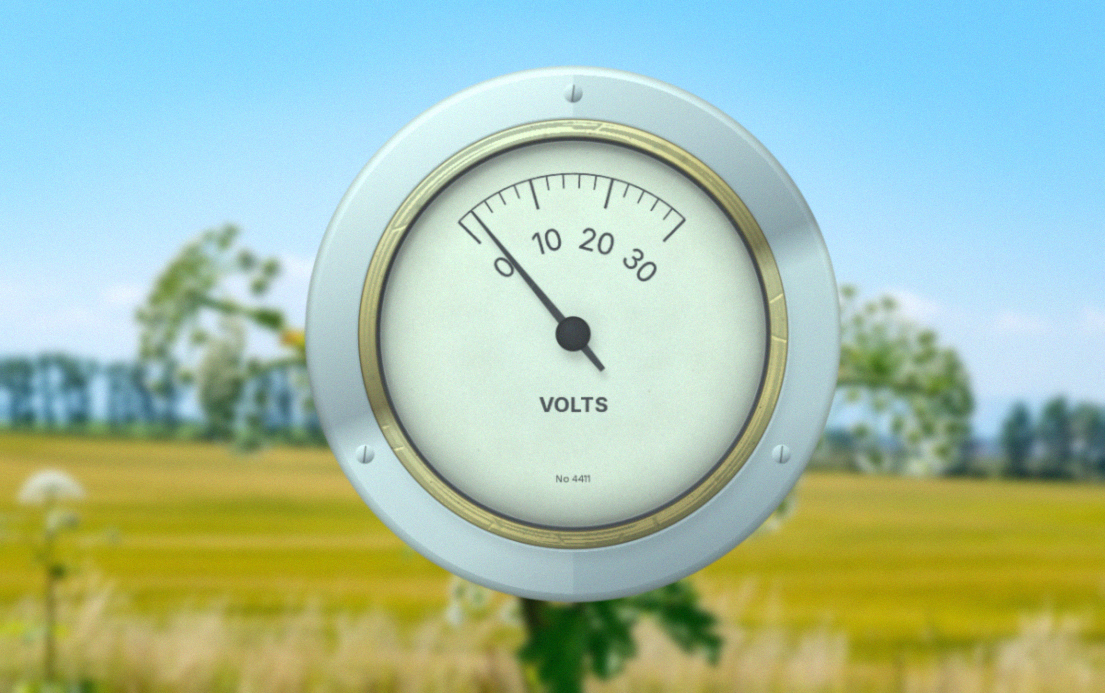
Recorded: 2 V
